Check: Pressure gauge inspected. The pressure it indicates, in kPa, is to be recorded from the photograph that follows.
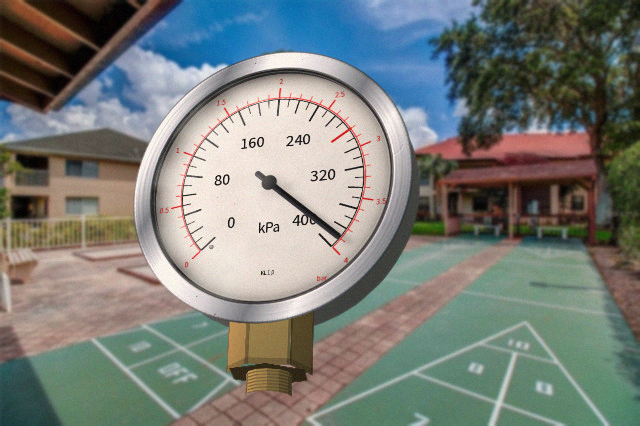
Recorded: 390 kPa
